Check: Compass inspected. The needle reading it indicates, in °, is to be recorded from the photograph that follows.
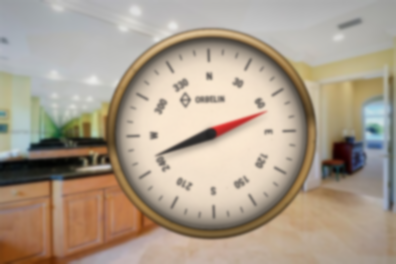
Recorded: 70 °
